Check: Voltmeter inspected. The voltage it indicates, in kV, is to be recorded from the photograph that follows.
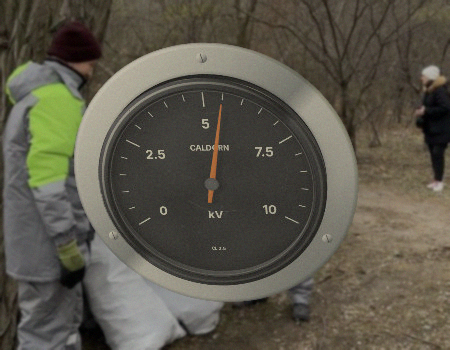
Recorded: 5.5 kV
